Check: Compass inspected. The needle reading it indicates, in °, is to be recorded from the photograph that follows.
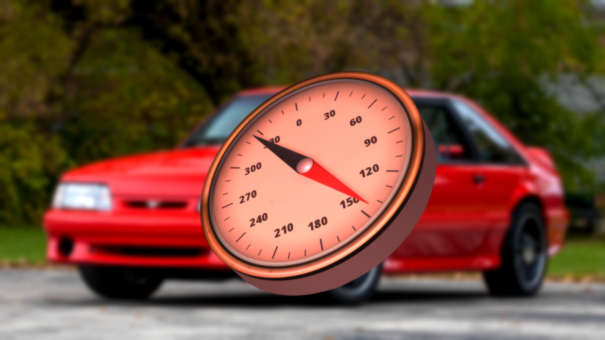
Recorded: 145 °
